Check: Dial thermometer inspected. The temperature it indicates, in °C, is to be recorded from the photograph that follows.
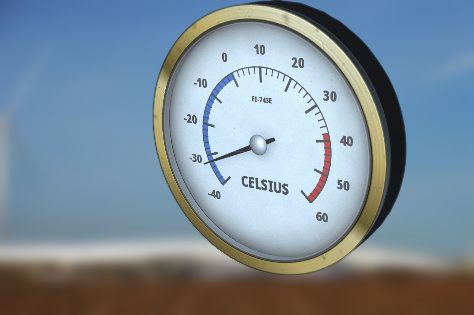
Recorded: -32 °C
